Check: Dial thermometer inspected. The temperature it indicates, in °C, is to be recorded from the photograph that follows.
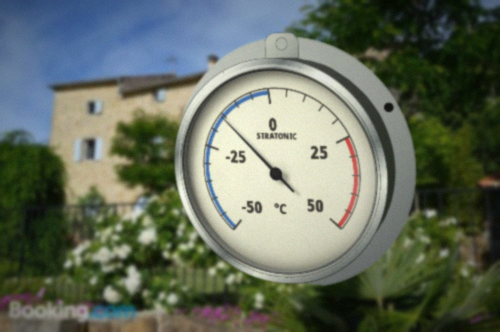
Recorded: -15 °C
